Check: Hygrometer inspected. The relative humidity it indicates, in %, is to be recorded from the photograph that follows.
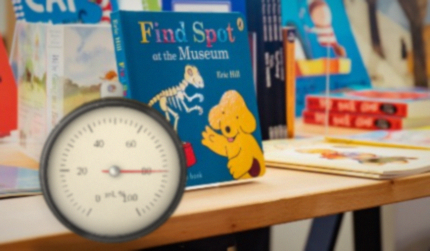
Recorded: 80 %
